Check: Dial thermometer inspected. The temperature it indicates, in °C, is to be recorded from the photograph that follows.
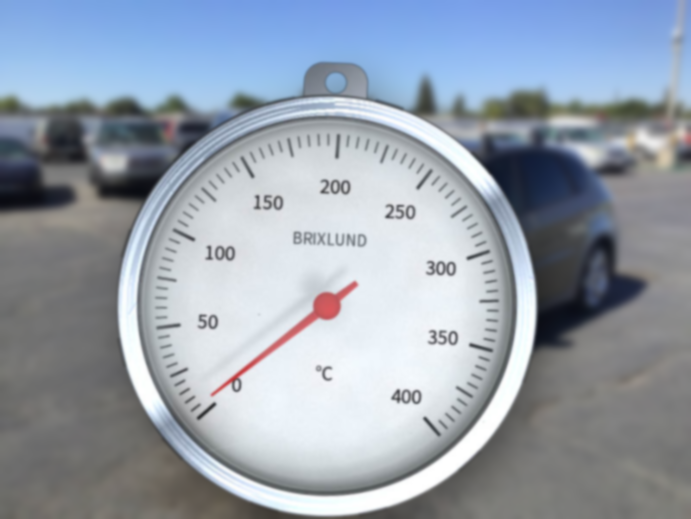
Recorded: 5 °C
